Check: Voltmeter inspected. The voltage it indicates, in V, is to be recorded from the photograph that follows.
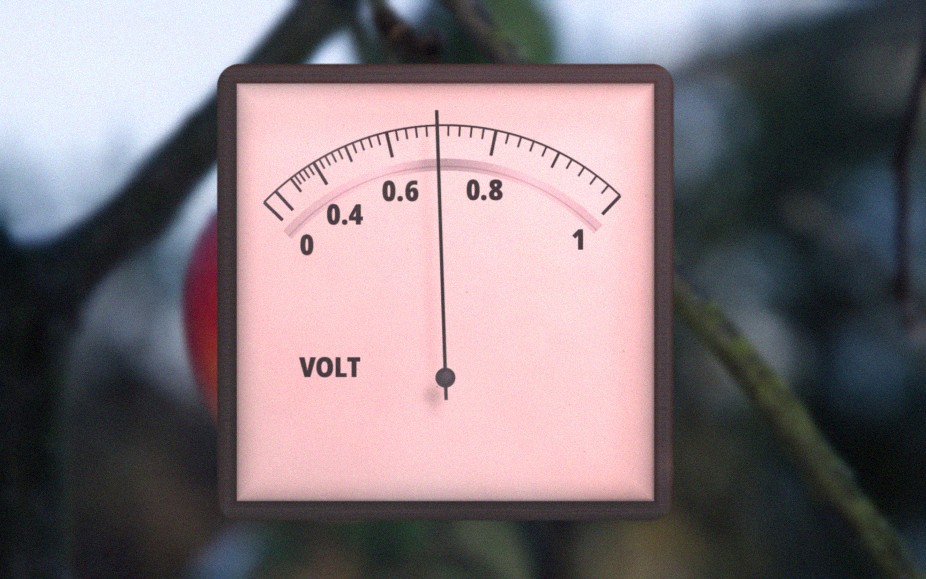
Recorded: 0.7 V
